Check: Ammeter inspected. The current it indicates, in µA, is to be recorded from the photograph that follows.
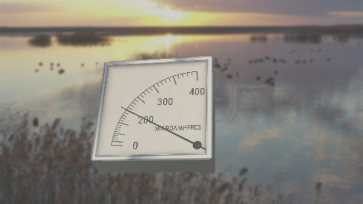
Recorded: 200 µA
